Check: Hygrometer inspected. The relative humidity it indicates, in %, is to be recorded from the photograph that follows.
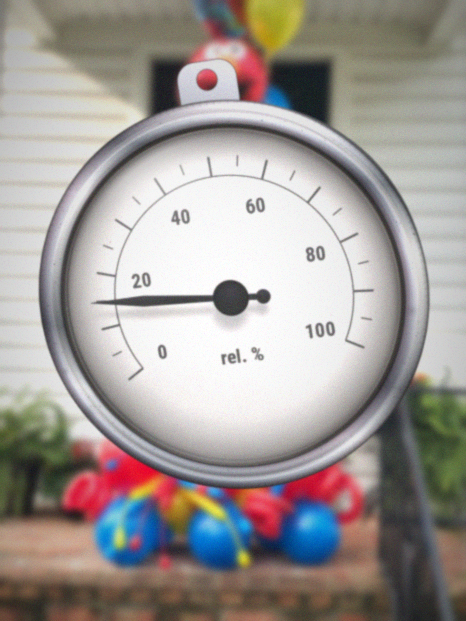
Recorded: 15 %
